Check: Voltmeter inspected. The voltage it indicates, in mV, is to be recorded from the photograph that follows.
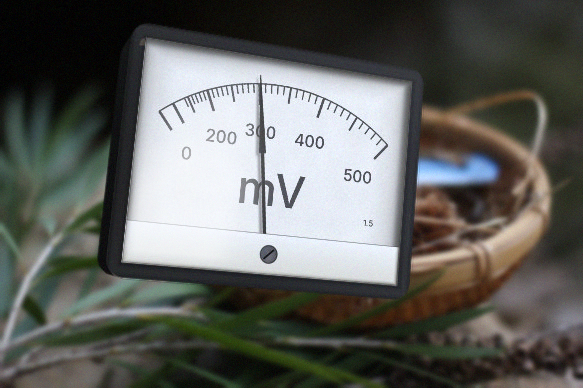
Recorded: 300 mV
